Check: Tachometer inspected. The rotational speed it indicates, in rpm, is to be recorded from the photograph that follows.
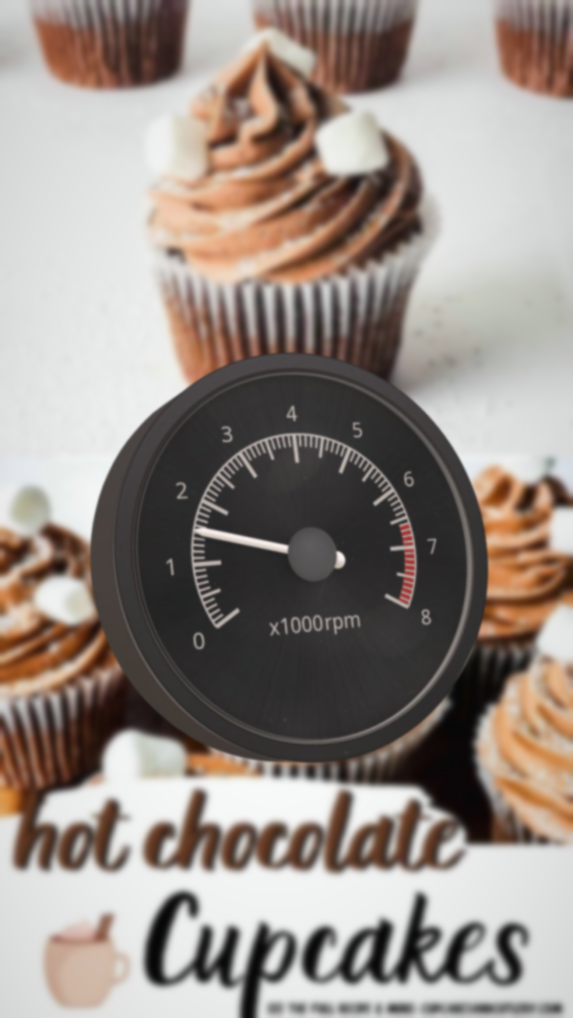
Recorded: 1500 rpm
